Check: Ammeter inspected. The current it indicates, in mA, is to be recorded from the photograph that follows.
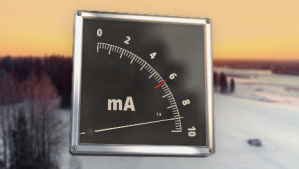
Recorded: 9 mA
